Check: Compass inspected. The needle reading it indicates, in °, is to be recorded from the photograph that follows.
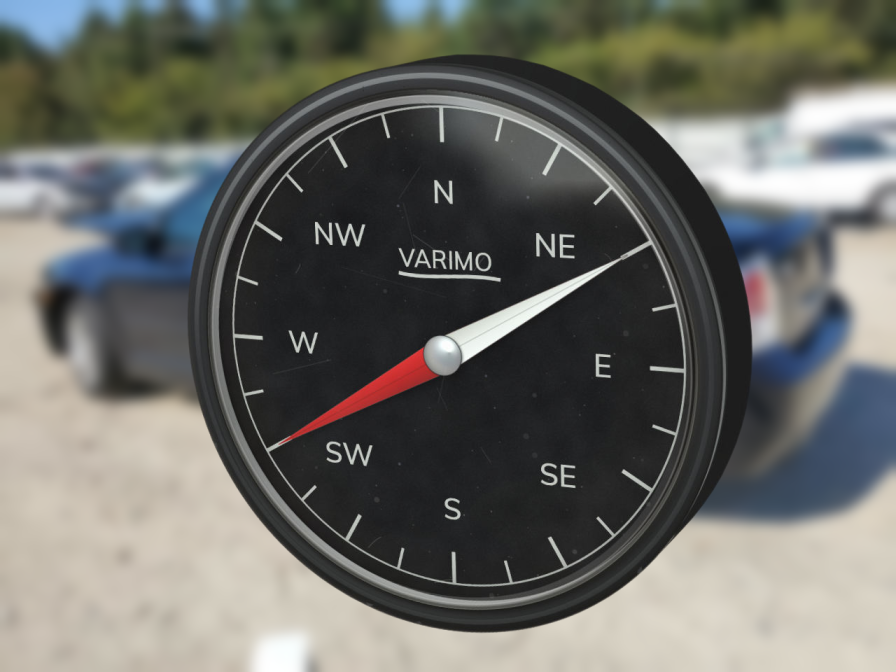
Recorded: 240 °
